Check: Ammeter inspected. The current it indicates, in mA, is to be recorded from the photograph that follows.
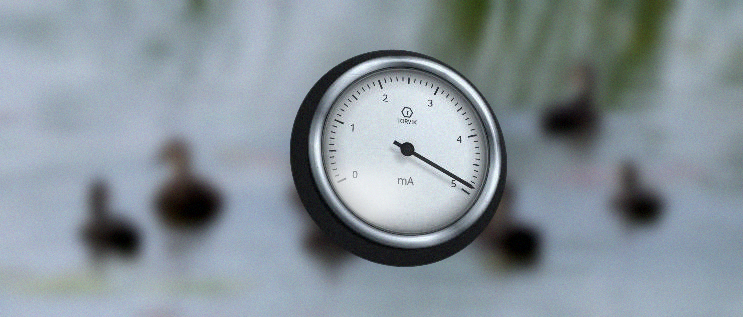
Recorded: 4.9 mA
